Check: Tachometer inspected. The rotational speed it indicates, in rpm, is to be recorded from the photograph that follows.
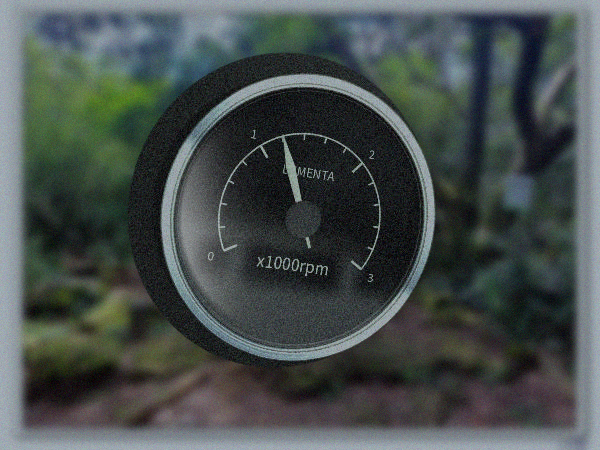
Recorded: 1200 rpm
